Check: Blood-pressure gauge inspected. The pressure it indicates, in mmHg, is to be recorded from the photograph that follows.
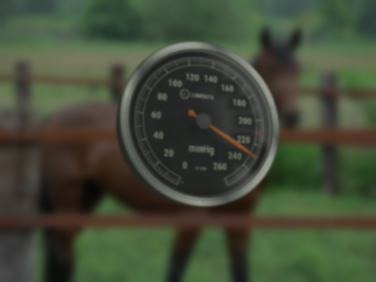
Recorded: 230 mmHg
